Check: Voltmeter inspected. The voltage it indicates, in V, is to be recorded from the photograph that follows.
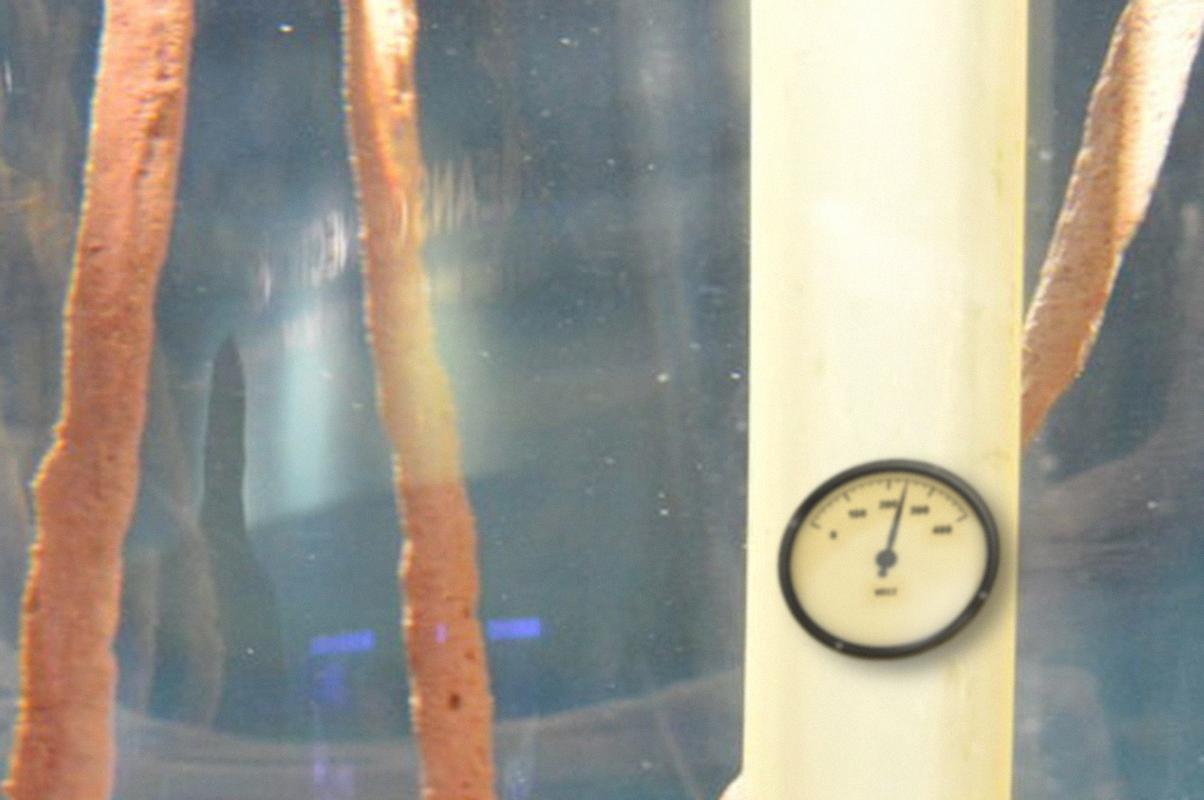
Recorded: 240 V
